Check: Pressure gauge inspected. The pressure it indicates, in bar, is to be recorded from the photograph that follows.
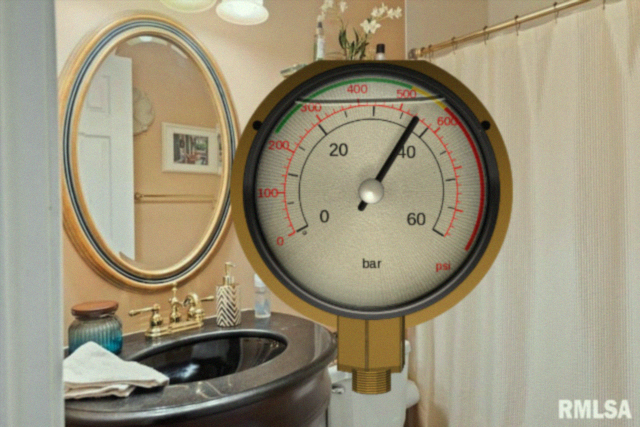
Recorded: 37.5 bar
